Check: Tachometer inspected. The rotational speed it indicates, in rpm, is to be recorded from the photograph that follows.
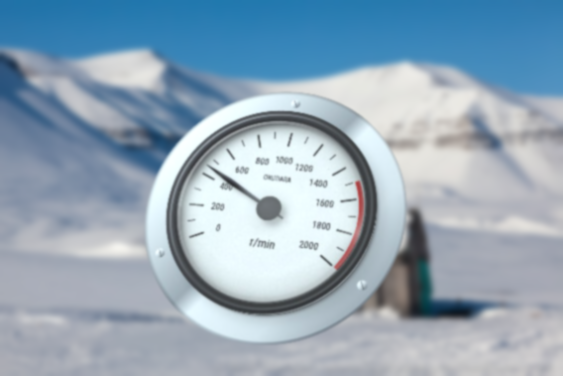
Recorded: 450 rpm
